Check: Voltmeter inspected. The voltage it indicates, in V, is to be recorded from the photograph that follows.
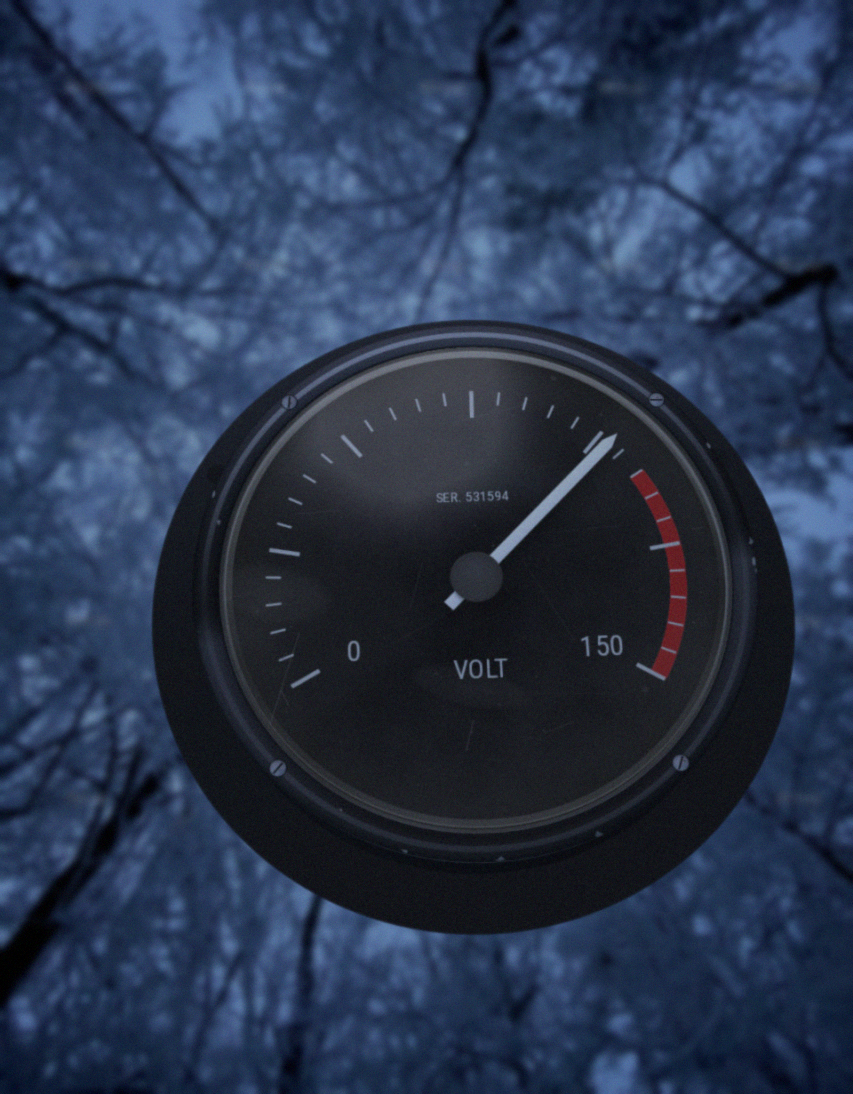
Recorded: 102.5 V
